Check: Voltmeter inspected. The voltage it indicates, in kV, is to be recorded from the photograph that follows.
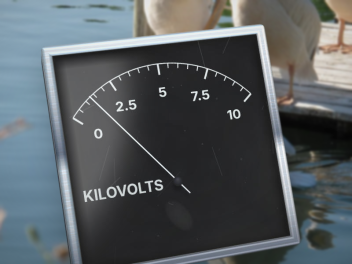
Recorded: 1.25 kV
